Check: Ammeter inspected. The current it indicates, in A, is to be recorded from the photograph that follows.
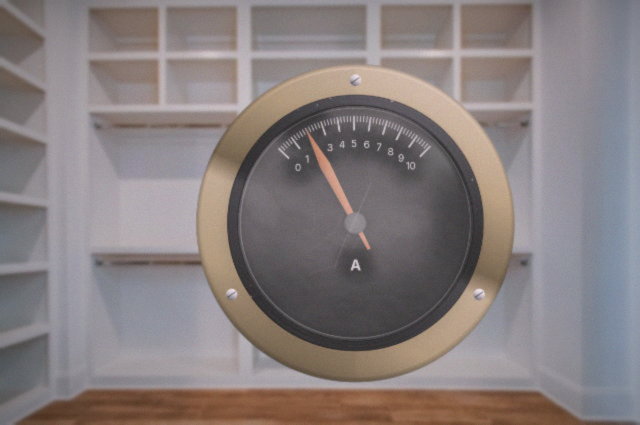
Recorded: 2 A
